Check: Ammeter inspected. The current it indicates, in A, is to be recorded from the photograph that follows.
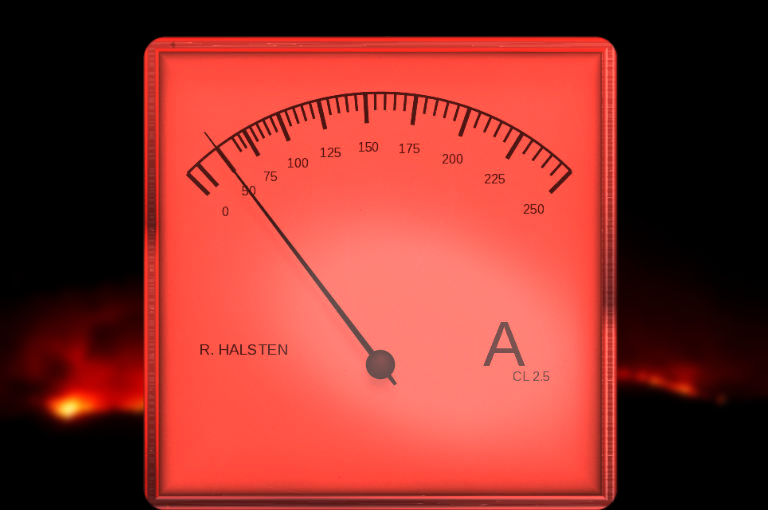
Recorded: 50 A
